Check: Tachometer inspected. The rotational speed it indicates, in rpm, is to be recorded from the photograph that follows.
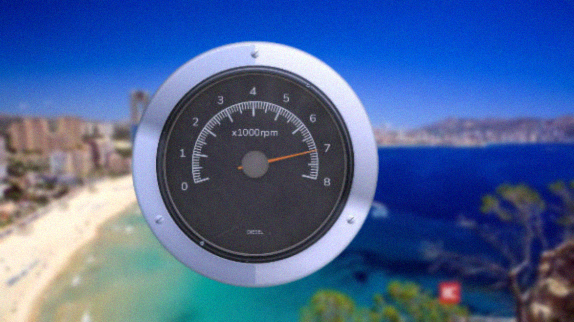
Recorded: 7000 rpm
